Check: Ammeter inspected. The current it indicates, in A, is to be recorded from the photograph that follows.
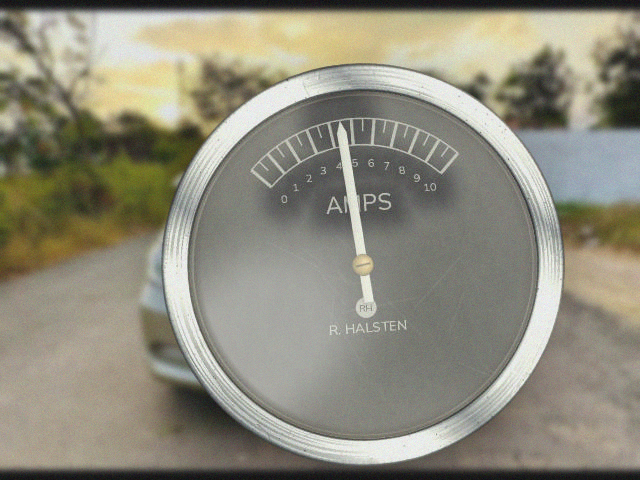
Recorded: 4.5 A
